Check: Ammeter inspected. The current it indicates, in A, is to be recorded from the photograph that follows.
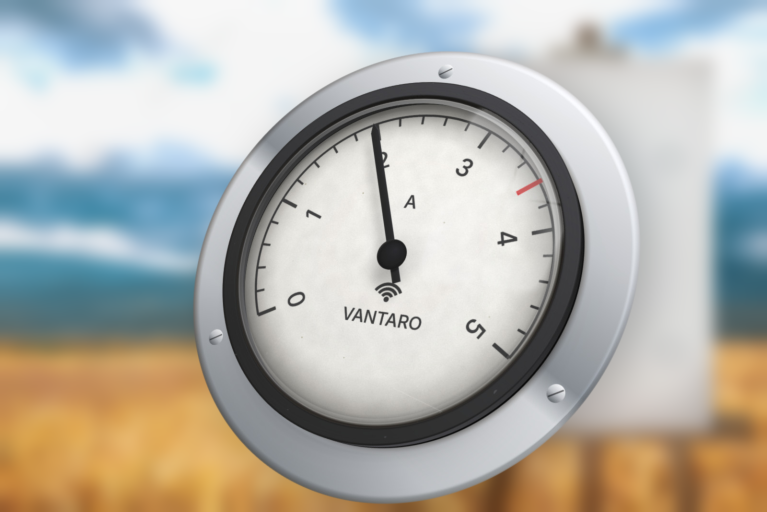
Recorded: 2 A
